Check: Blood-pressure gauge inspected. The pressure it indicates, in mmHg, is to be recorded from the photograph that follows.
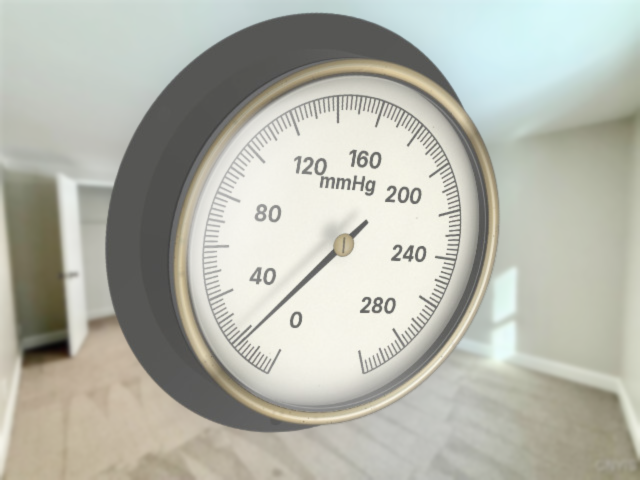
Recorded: 20 mmHg
